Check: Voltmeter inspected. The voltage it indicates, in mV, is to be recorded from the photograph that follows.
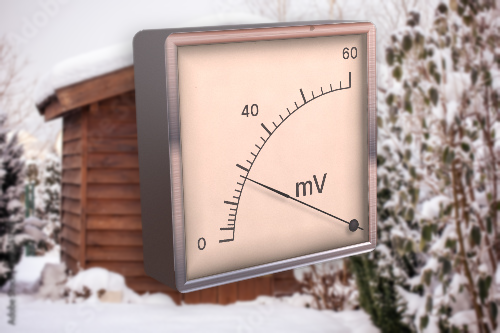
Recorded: 28 mV
